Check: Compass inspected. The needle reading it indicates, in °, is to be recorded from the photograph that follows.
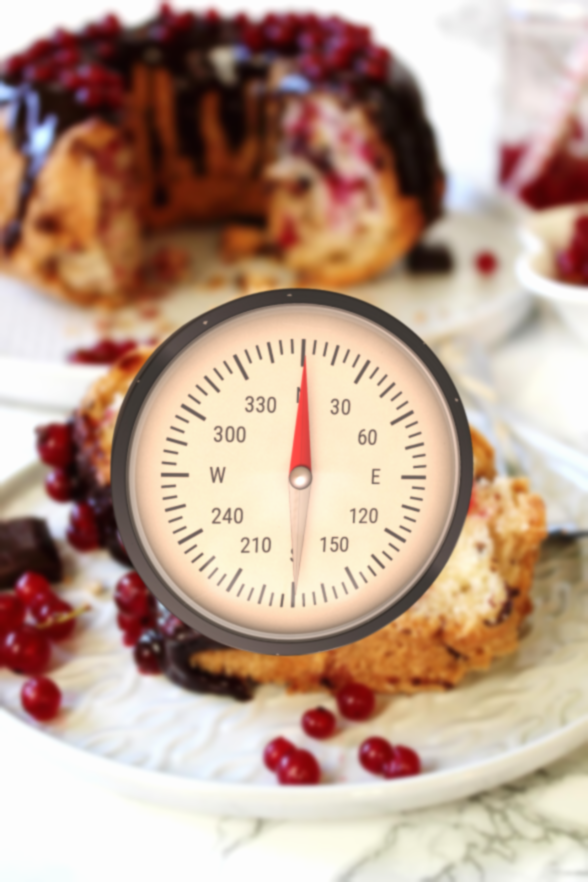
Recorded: 0 °
